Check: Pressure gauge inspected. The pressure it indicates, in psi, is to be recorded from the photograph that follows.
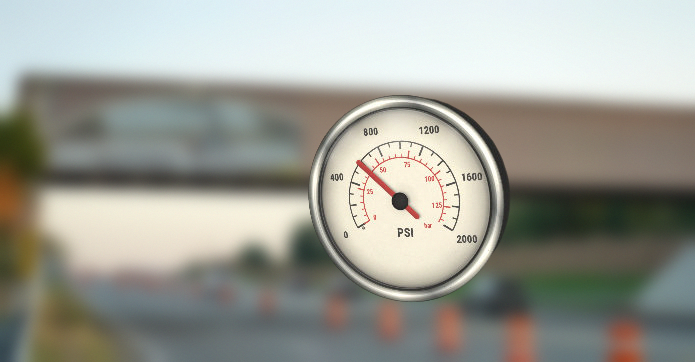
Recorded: 600 psi
